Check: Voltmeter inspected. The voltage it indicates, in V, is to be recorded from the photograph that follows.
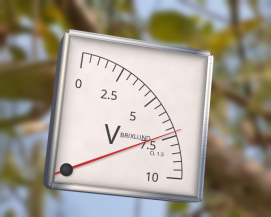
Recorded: 7.25 V
